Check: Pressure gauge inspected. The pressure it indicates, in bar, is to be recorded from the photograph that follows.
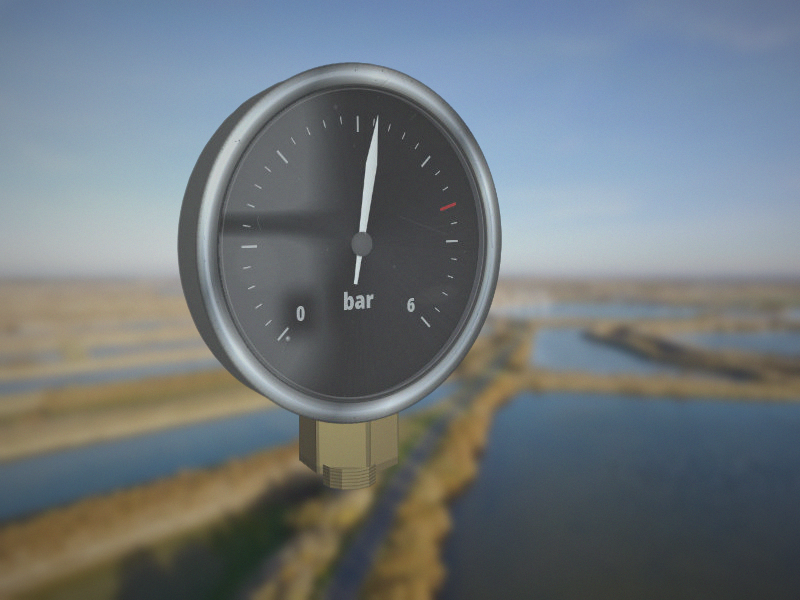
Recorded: 3.2 bar
